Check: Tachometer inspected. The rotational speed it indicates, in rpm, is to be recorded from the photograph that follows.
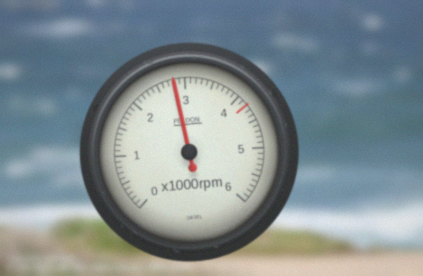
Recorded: 2800 rpm
